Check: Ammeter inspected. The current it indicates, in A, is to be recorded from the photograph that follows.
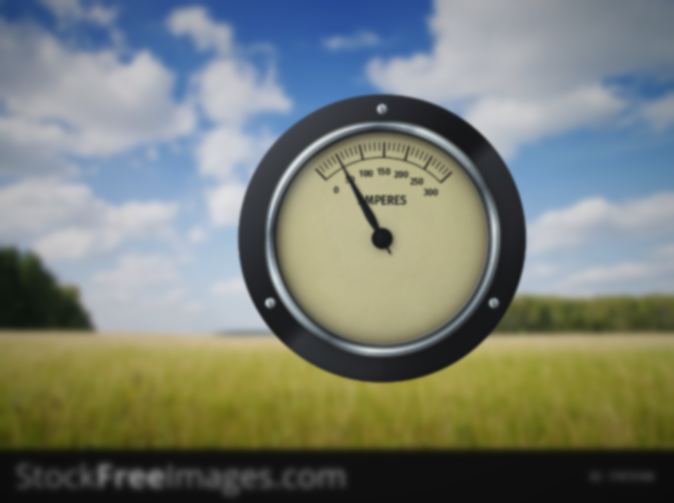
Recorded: 50 A
